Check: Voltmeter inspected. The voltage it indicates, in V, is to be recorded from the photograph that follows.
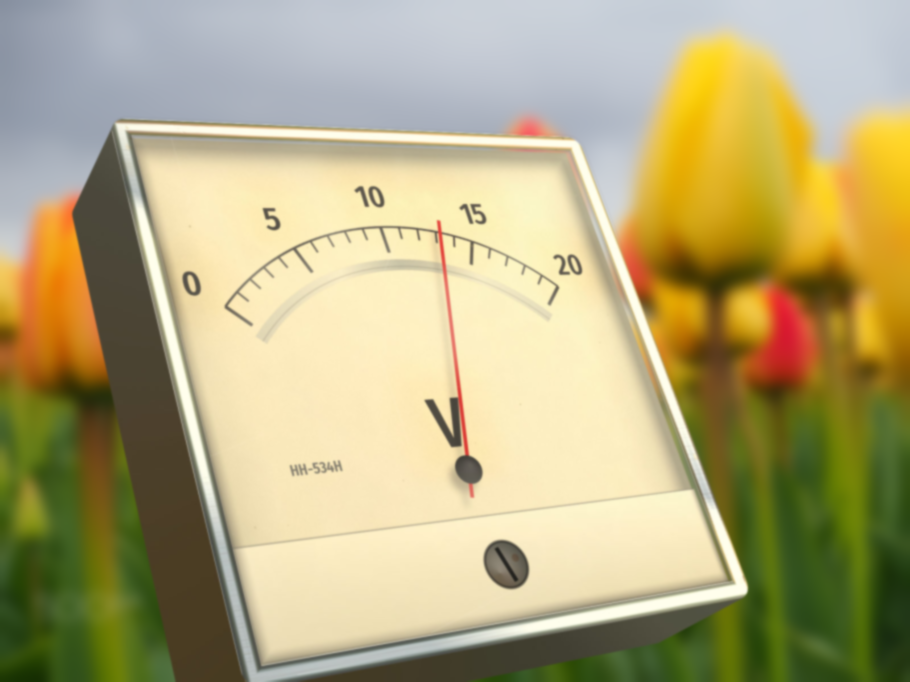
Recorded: 13 V
